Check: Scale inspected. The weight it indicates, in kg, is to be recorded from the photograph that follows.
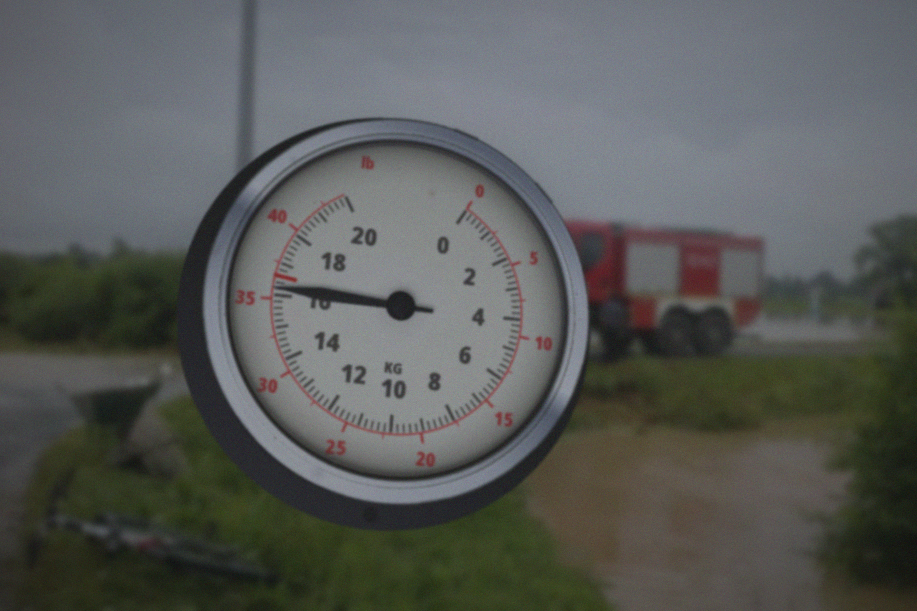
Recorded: 16.2 kg
